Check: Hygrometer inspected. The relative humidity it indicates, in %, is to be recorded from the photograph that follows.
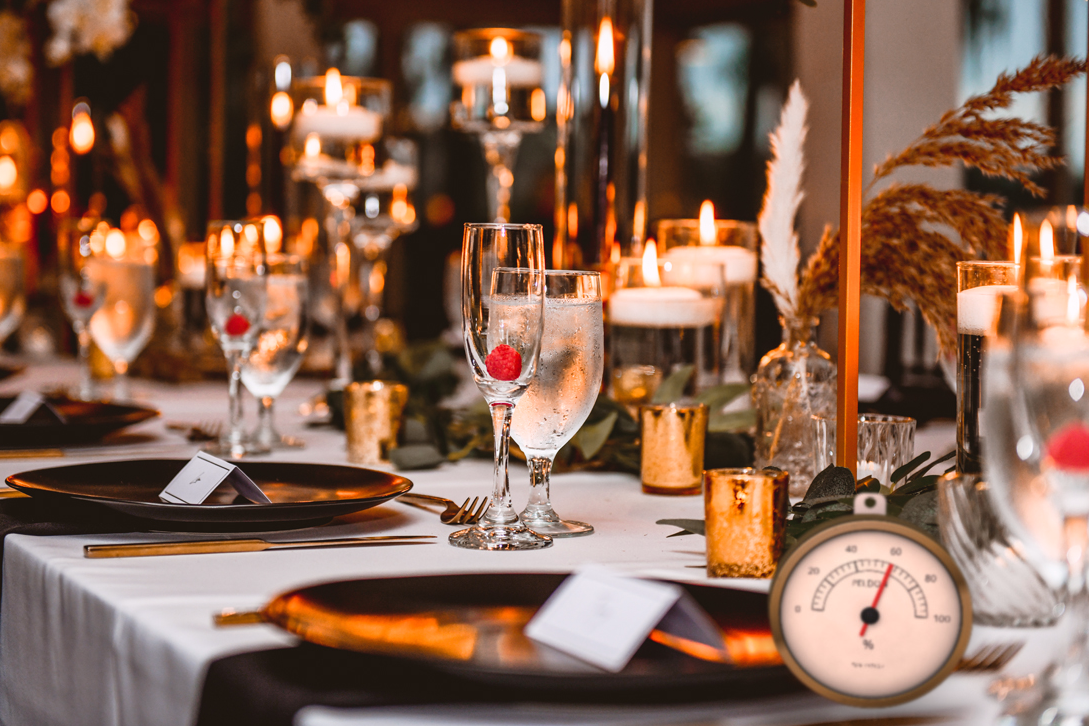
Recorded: 60 %
